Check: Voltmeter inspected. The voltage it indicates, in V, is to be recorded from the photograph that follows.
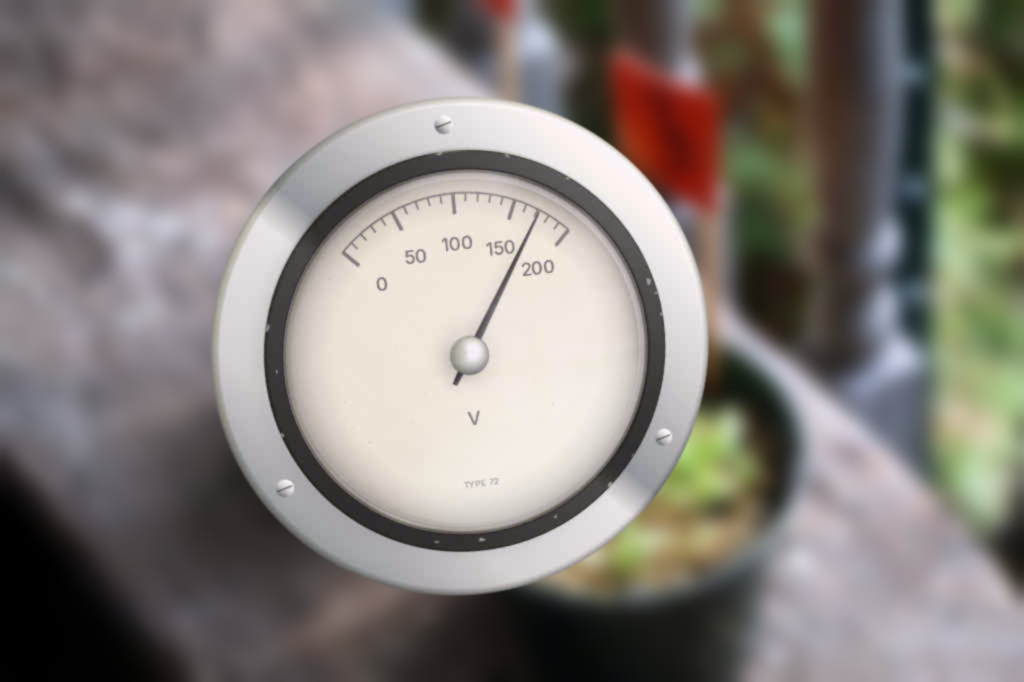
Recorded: 170 V
